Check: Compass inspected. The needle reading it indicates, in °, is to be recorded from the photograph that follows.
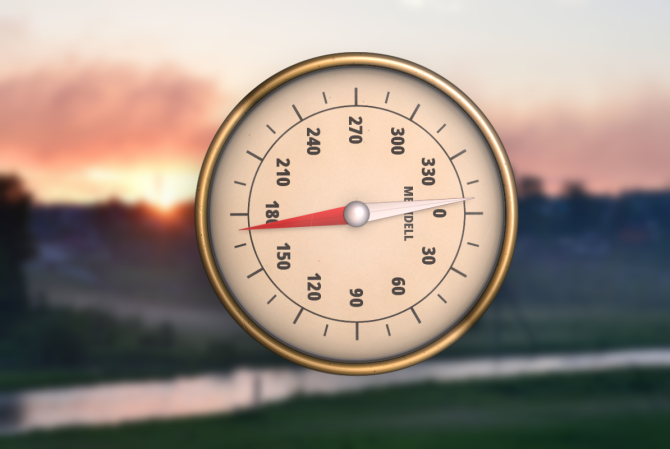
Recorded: 172.5 °
